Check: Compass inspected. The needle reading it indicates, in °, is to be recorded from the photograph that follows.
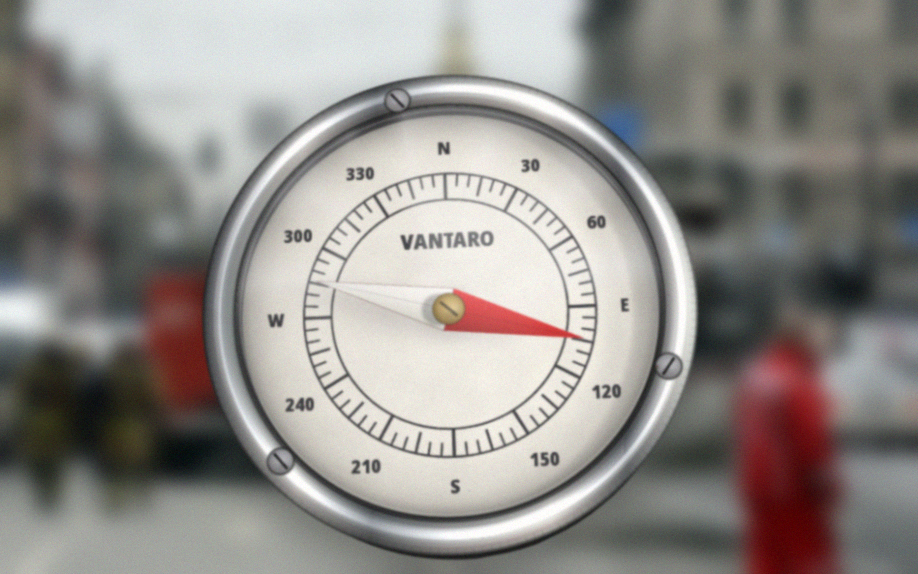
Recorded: 105 °
